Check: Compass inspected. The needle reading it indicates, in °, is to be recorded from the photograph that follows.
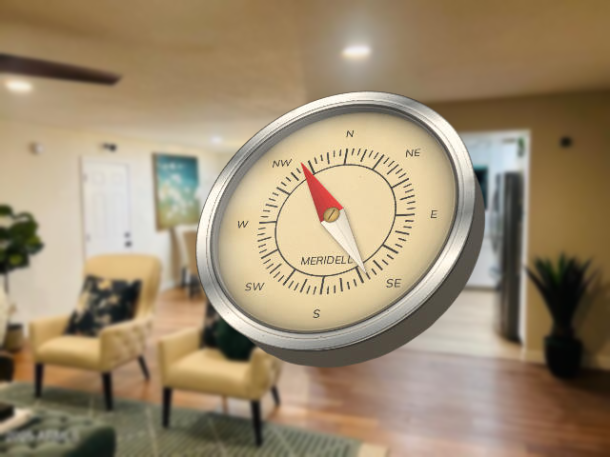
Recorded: 325 °
